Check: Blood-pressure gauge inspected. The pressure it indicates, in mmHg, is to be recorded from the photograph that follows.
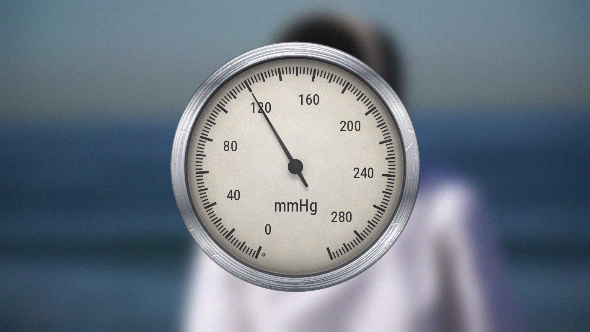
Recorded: 120 mmHg
